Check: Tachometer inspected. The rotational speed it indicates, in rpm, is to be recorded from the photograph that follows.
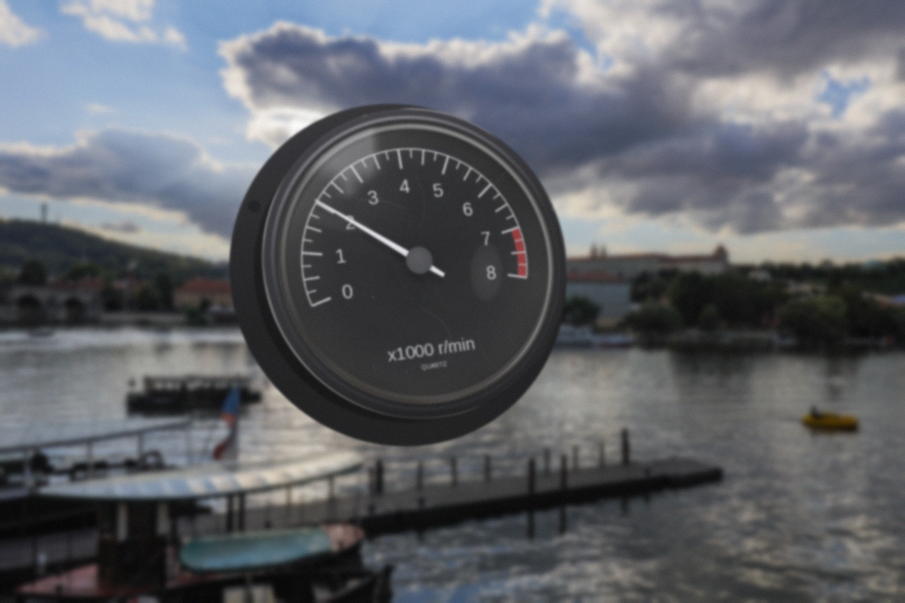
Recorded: 2000 rpm
